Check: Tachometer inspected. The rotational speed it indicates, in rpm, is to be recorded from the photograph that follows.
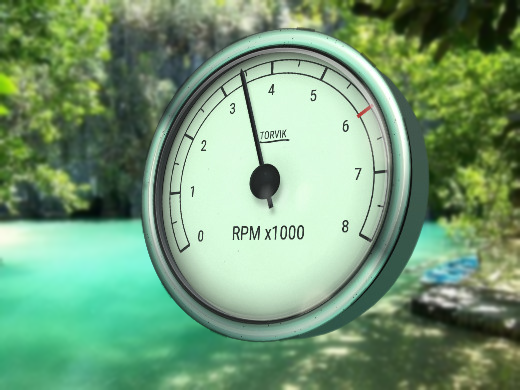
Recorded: 3500 rpm
